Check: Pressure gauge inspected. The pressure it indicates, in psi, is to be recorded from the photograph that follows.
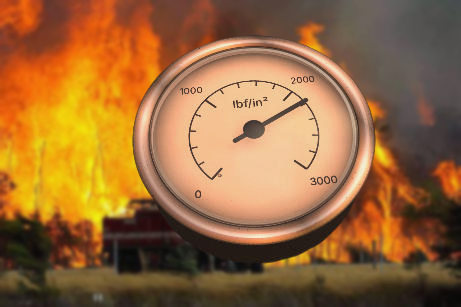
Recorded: 2200 psi
